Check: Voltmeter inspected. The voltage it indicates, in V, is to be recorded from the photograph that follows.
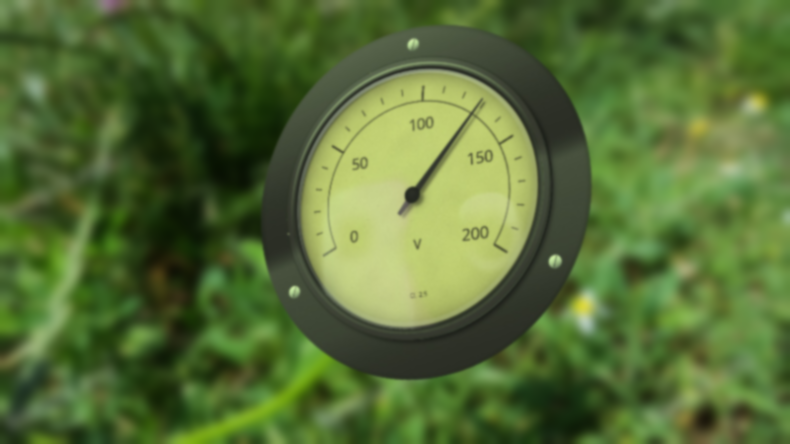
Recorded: 130 V
